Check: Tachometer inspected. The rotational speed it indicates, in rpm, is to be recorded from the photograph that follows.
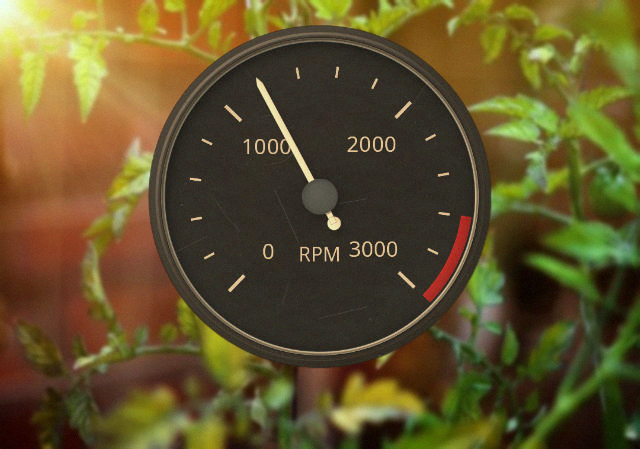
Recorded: 1200 rpm
